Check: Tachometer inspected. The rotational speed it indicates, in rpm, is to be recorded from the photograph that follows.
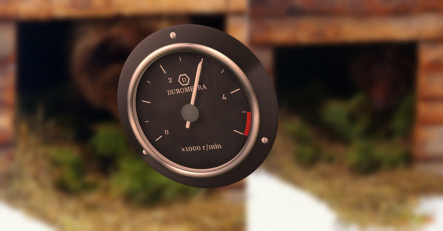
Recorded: 3000 rpm
